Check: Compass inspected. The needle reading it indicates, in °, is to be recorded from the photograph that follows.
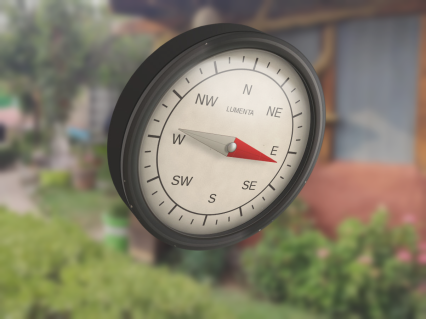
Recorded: 100 °
